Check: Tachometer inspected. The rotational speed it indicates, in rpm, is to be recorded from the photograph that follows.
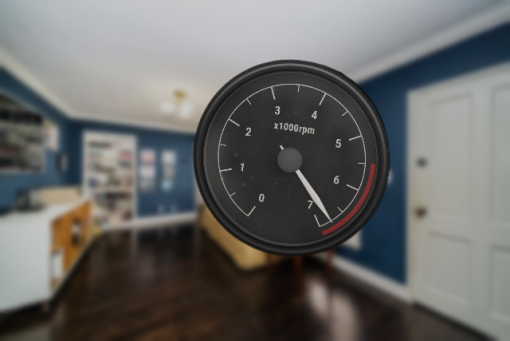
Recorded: 6750 rpm
